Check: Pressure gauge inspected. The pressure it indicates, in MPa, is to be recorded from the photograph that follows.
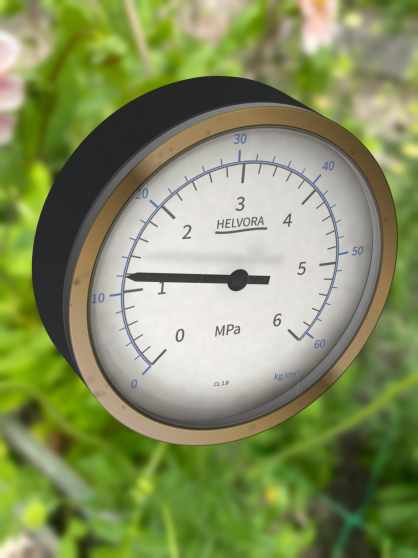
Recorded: 1.2 MPa
